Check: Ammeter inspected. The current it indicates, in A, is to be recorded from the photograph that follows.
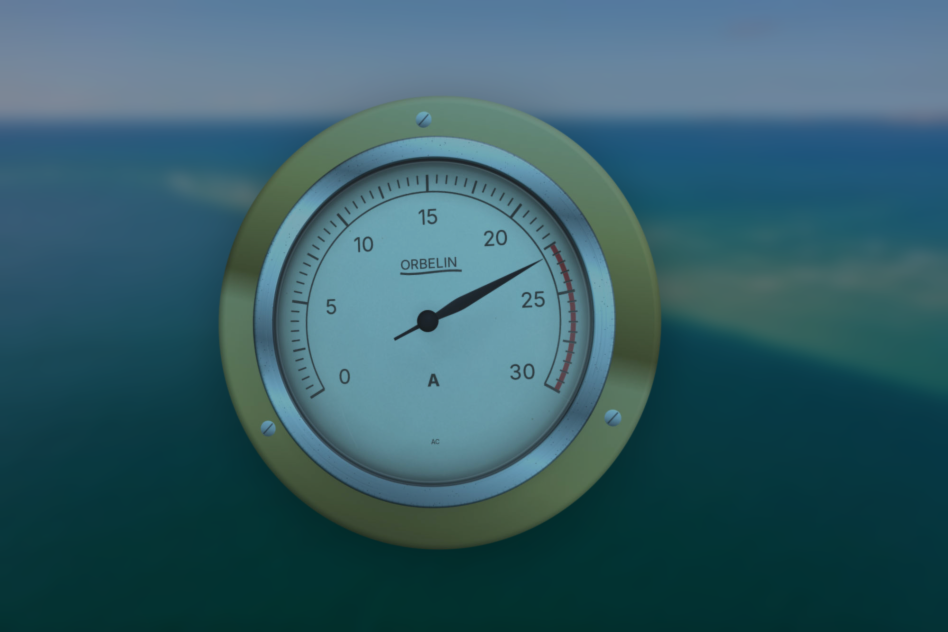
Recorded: 23 A
